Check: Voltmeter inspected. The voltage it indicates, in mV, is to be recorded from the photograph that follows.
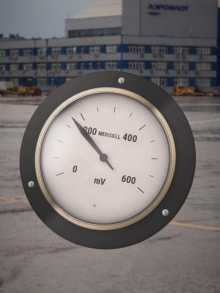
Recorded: 175 mV
